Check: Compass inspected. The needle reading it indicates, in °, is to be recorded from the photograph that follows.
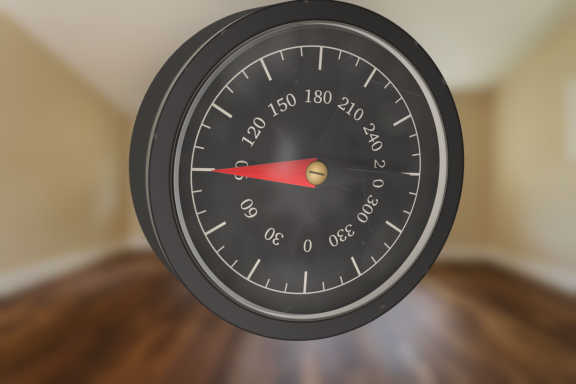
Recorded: 90 °
